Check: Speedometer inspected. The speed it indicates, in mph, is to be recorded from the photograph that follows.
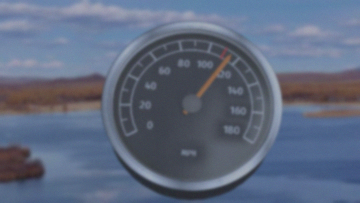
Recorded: 115 mph
